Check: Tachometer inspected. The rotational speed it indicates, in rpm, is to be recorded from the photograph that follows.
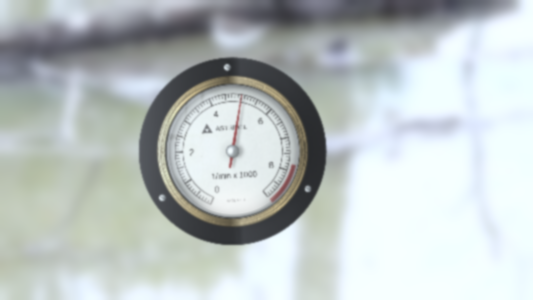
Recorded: 5000 rpm
